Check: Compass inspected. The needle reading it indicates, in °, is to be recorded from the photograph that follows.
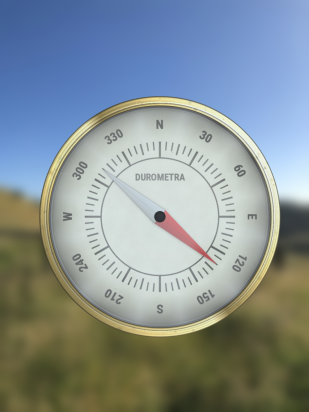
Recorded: 130 °
